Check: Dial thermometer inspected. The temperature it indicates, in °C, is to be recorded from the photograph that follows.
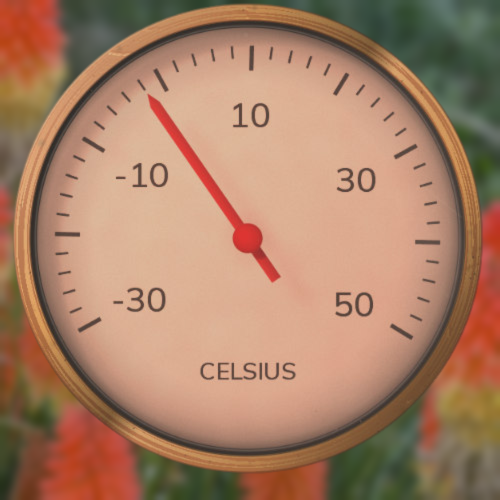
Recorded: -2 °C
